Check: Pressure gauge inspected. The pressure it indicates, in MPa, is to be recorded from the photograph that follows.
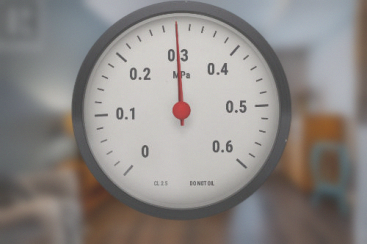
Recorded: 0.3 MPa
